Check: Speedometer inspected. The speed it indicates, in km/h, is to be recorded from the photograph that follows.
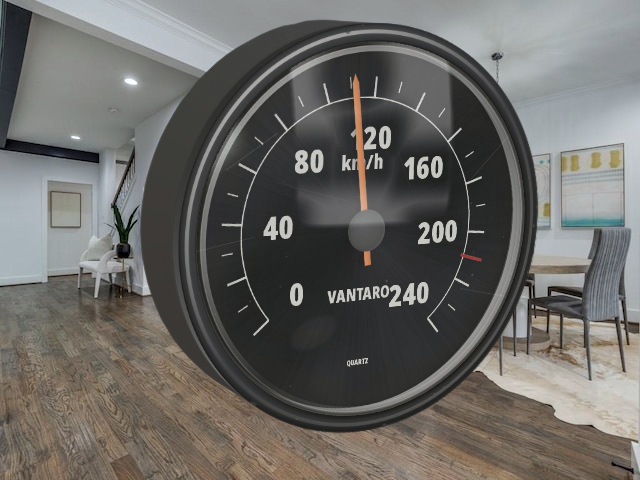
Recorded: 110 km/h
